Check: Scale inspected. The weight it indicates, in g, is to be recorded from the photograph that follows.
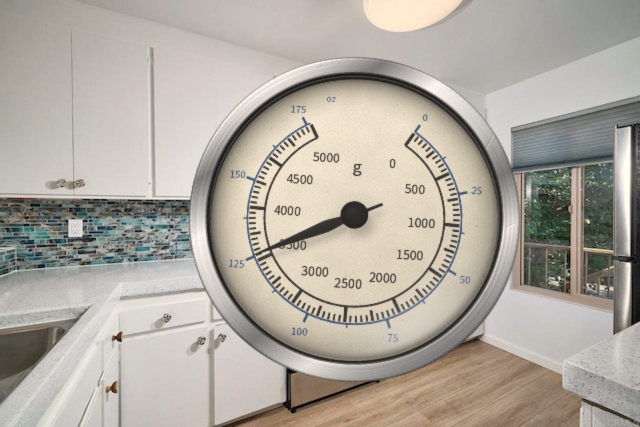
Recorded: 3550 g
